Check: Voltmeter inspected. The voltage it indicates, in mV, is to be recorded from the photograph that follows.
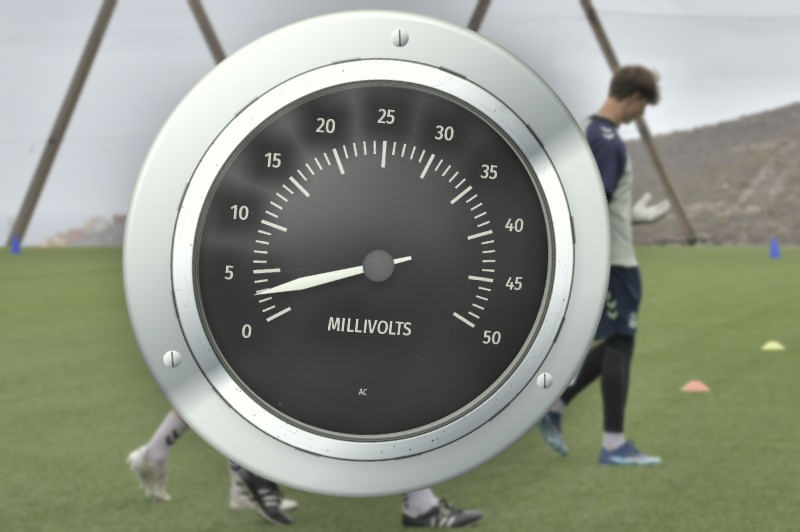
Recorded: 3 mV
